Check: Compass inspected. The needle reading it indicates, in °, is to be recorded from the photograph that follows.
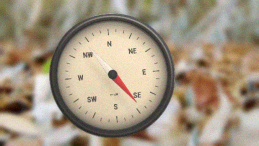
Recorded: 145 °
